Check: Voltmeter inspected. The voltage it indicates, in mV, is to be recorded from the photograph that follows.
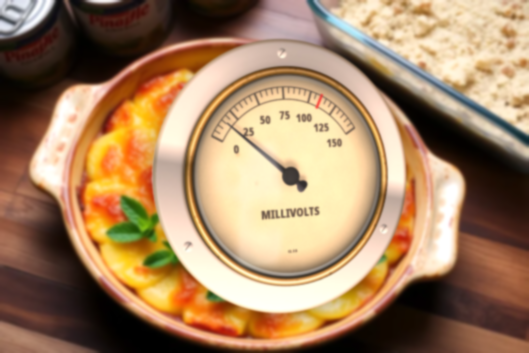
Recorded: 15 mV
